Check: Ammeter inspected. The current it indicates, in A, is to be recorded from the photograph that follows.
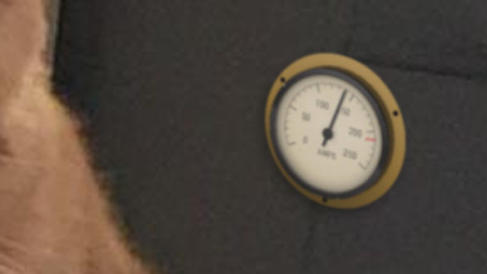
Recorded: 140 A
